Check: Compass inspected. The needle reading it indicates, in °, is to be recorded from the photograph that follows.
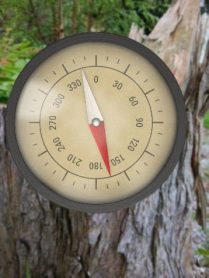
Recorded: 165 °
